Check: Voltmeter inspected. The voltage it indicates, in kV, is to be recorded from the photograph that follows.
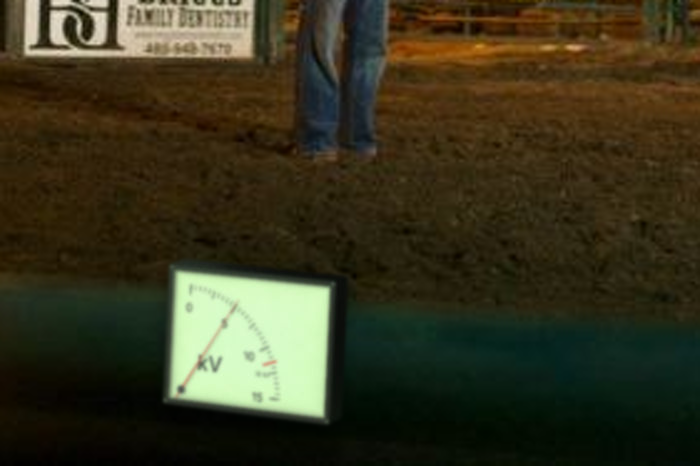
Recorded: 5 kV
